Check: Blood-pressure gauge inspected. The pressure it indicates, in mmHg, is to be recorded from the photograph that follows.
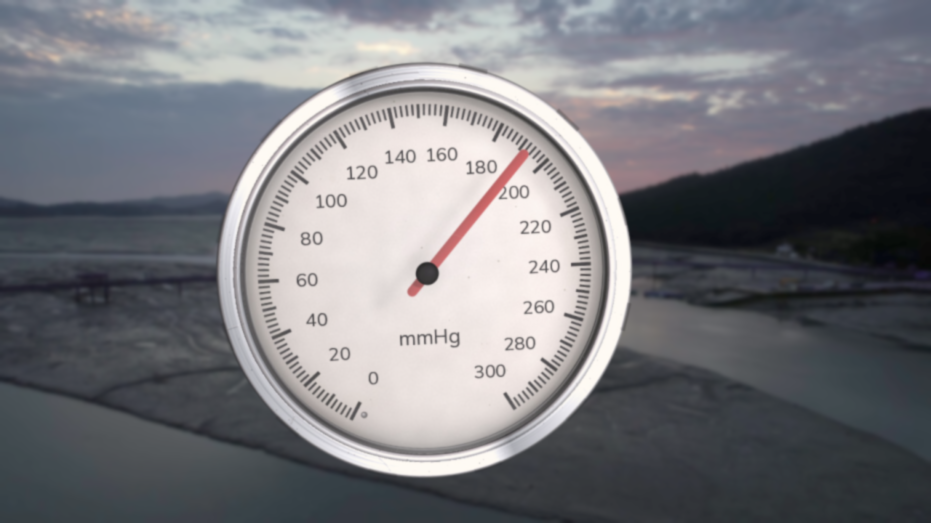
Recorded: 192 mmHg
